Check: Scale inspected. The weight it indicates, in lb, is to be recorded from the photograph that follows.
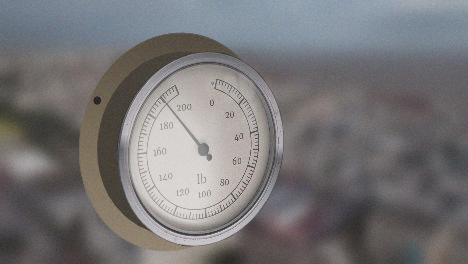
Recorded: 190 lb
